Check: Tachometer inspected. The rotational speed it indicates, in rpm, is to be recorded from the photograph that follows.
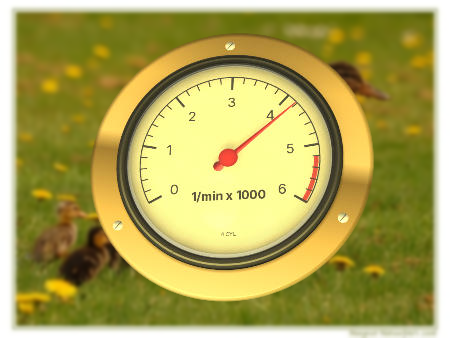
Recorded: 4200 rpm
